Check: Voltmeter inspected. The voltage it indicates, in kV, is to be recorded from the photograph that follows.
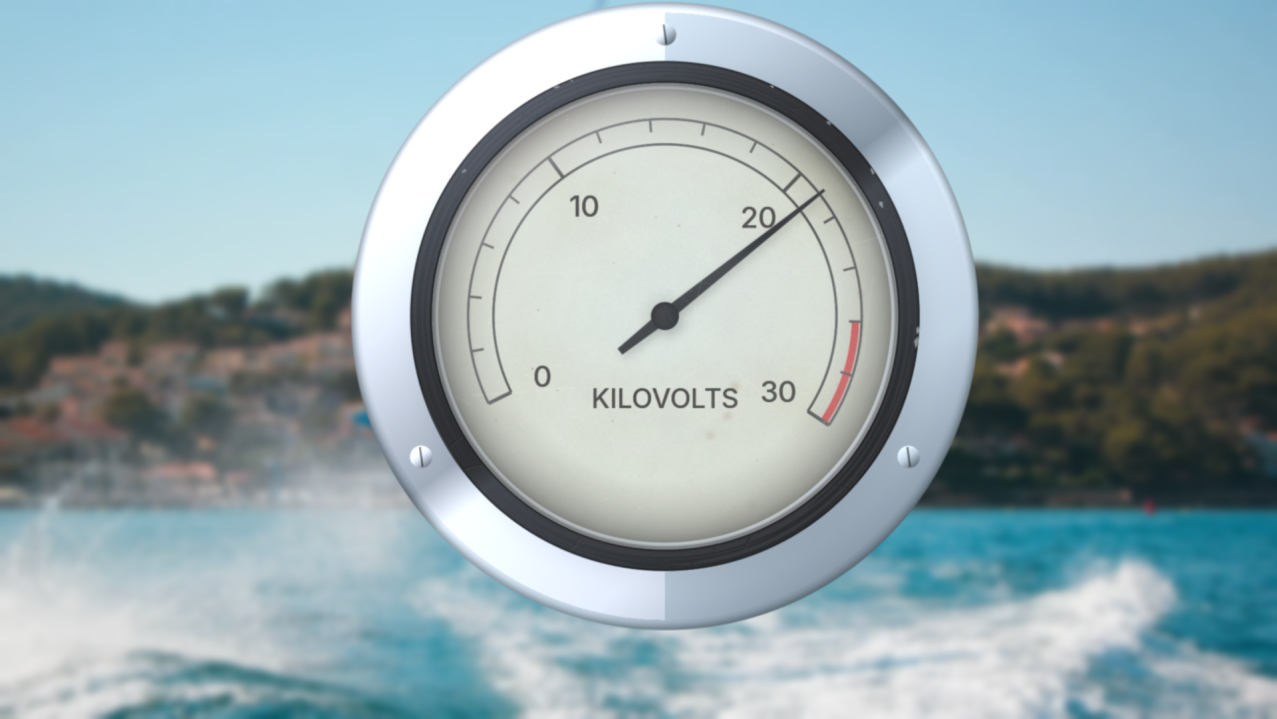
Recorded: 21 kV
